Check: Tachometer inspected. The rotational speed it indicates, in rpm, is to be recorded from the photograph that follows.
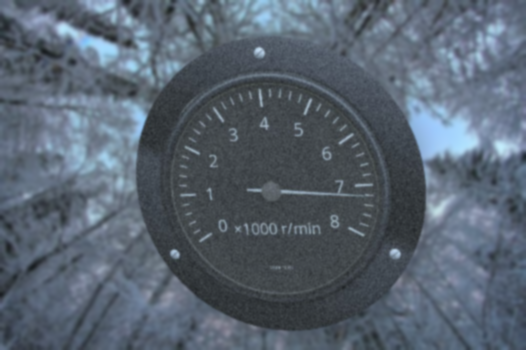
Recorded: 7200 rpm
